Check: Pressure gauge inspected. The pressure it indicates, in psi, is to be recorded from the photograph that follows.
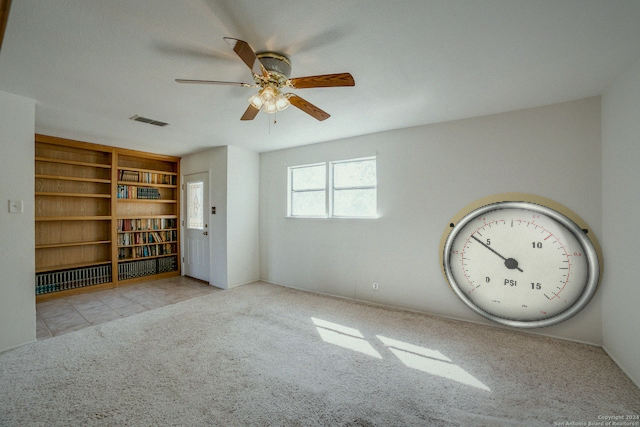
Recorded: 4.5 psi
